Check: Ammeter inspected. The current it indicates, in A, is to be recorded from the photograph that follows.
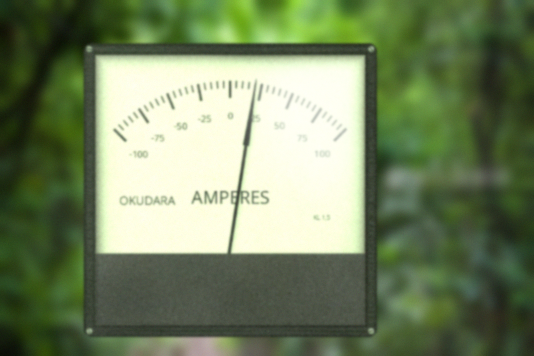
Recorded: 20 A
